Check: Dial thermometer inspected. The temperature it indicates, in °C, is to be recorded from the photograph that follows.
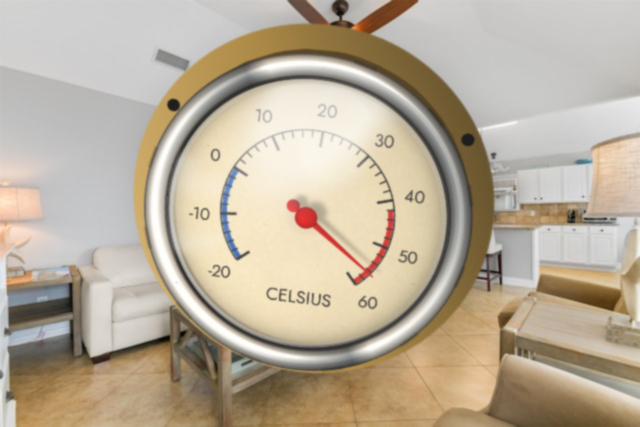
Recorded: 56 °C
